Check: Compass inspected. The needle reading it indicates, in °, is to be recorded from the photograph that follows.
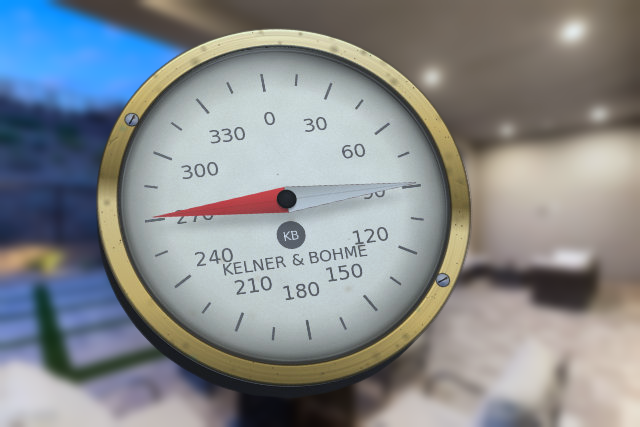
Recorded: 270 °
